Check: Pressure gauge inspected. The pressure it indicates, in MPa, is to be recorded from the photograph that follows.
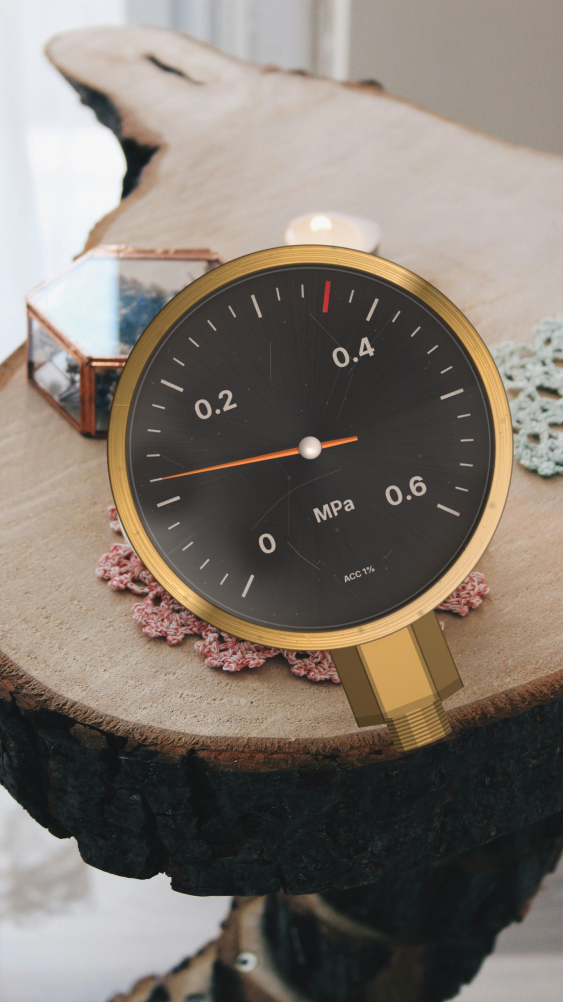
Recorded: 0.12 MPa
